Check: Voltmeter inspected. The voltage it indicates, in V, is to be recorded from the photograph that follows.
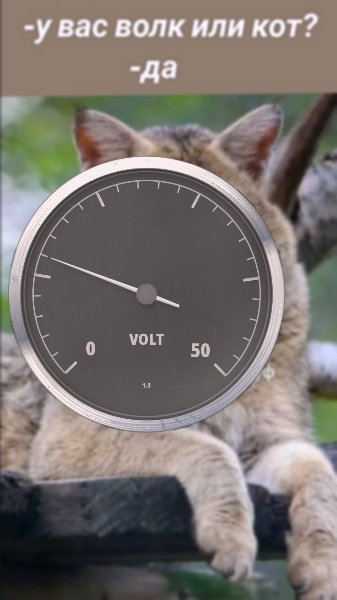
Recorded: 12 V
